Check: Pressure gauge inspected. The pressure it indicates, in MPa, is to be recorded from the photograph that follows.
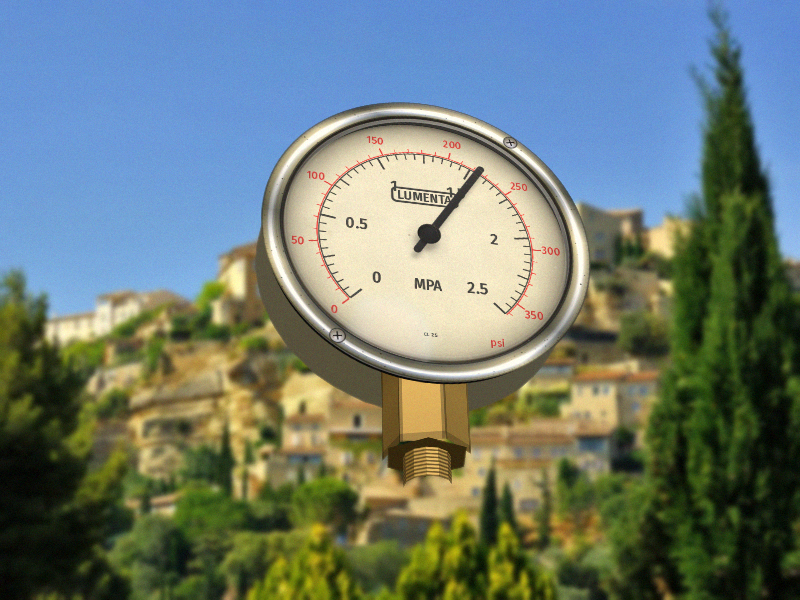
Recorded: 1.55 MPa
